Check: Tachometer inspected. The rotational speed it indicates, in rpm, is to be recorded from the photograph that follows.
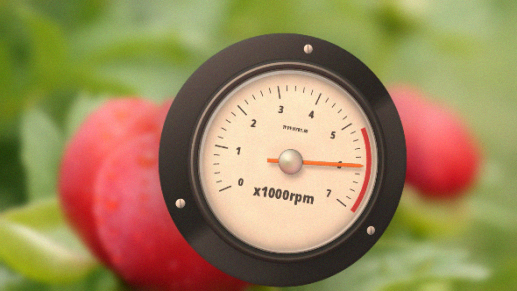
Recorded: 6000 rpm
